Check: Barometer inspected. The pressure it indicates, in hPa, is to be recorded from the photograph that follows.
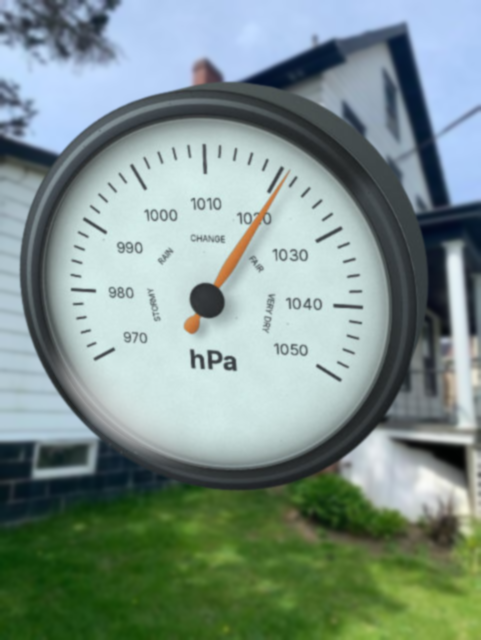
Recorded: 1021 hPa
